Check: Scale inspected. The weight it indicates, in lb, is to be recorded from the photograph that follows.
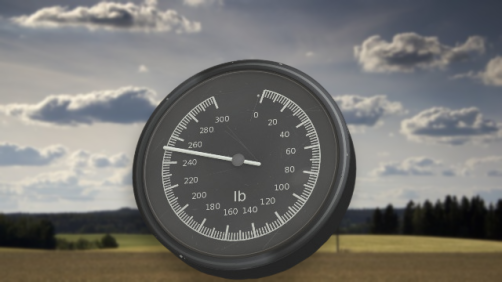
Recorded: 250 lb
